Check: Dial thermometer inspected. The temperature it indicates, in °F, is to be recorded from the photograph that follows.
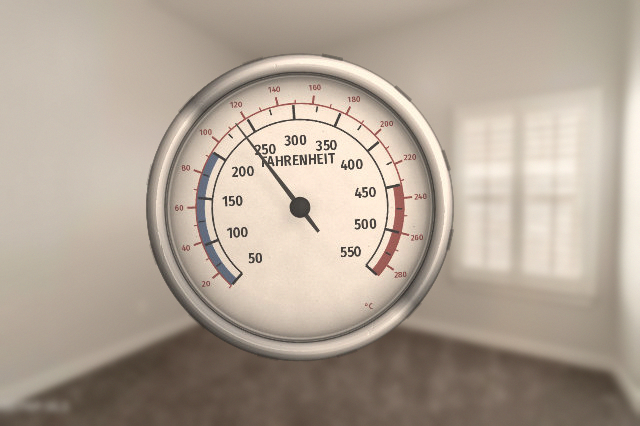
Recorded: 237.5 °F
